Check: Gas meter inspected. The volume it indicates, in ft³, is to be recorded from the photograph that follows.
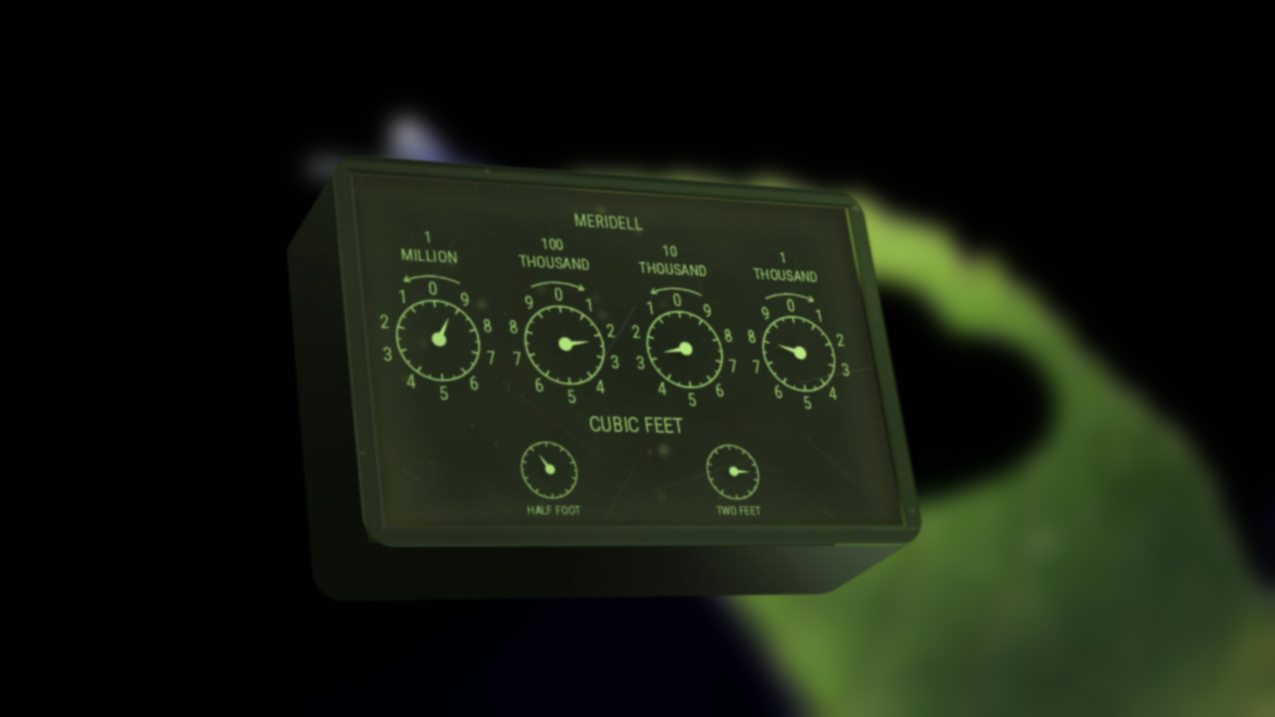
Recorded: 922800 ft³
